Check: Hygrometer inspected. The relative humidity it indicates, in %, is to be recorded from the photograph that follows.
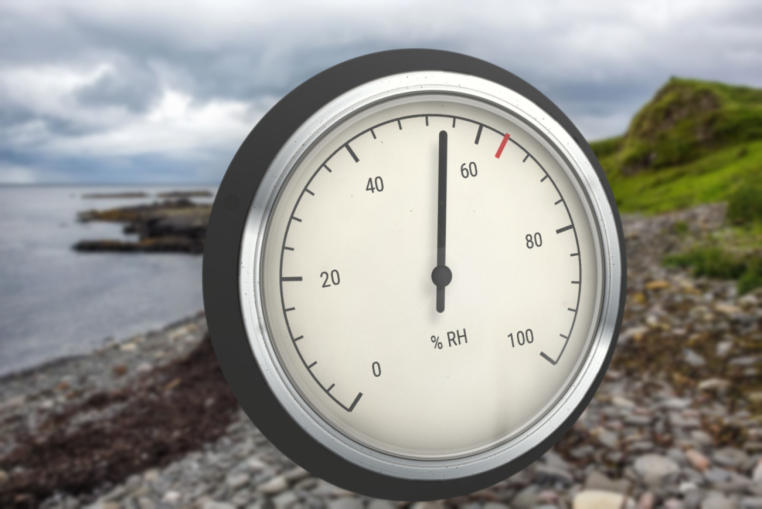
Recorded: 54 %
